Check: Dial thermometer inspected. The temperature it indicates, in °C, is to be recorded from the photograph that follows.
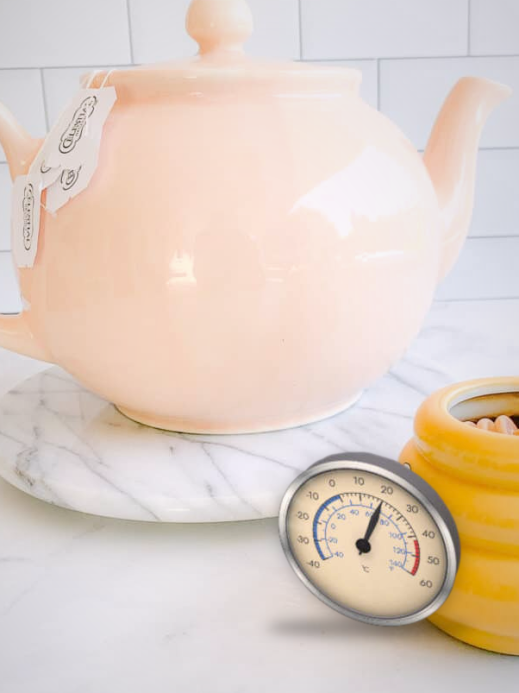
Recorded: 20 °C
